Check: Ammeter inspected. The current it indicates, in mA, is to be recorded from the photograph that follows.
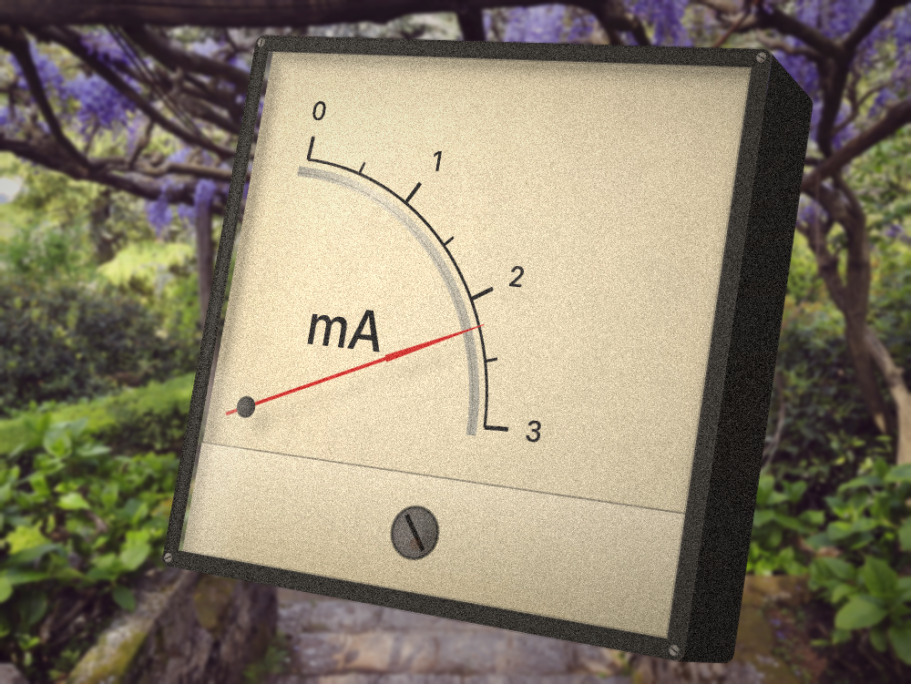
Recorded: 2.25 mA
